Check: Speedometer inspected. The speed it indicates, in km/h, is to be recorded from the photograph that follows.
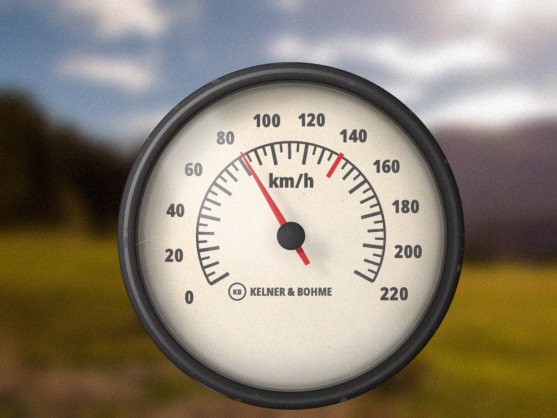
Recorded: 82.5 km/h
